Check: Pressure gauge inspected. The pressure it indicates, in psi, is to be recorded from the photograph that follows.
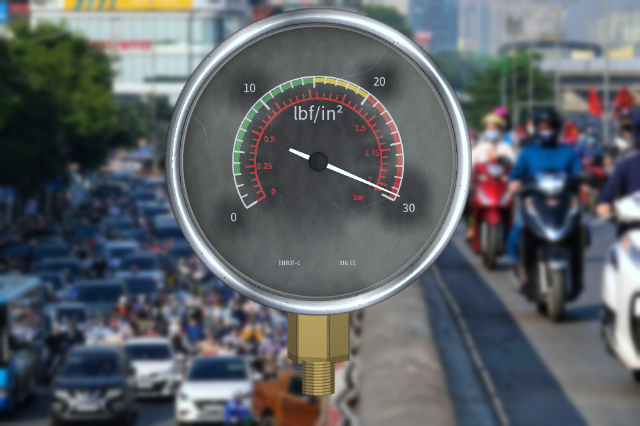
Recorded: 29.5 psi
